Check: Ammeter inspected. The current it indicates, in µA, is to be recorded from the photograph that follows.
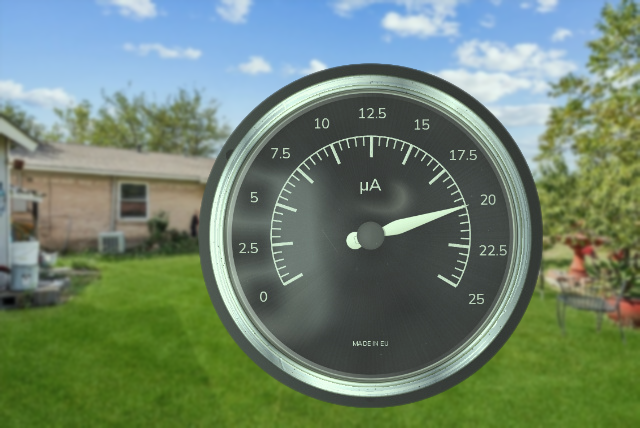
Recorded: 20 µA
